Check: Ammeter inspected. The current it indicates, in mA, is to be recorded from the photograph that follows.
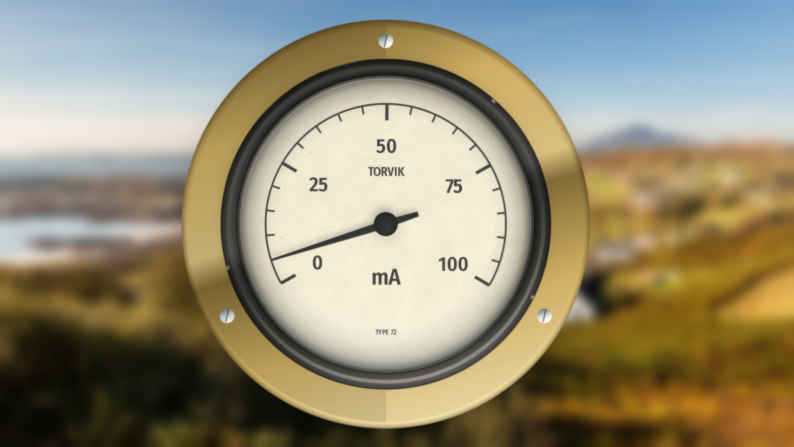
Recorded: 5 mA
